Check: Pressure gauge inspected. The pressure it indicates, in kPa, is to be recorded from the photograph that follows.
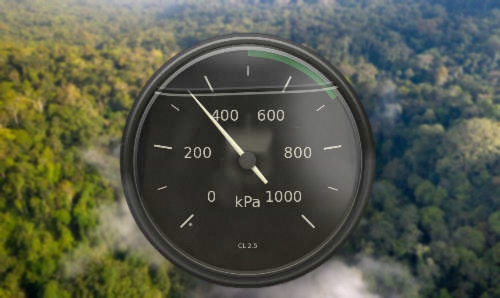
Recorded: 350 kPa
